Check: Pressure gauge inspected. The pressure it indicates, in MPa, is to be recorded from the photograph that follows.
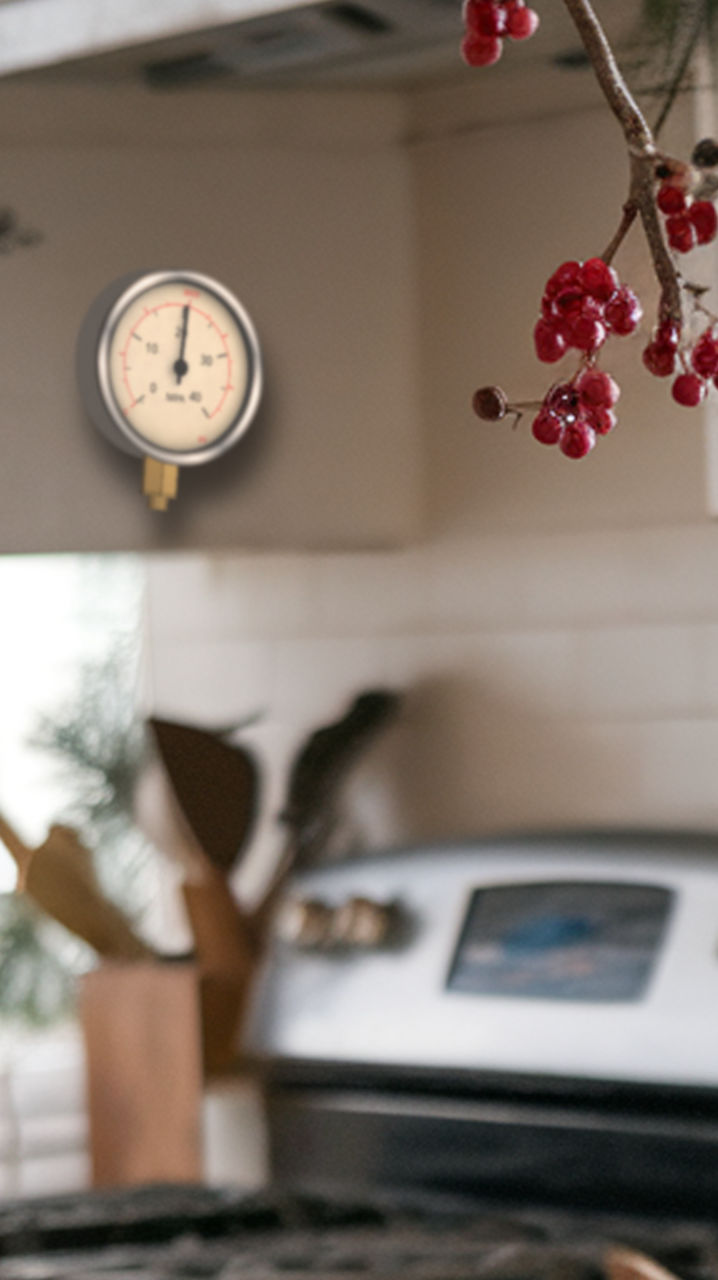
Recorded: 20 MPa
